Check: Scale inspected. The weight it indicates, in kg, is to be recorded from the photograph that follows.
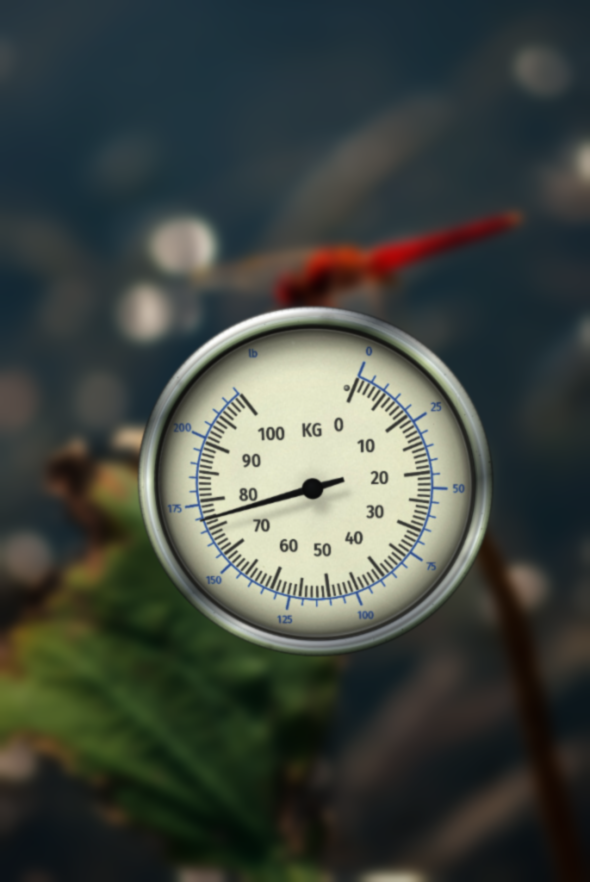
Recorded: 77 kg
